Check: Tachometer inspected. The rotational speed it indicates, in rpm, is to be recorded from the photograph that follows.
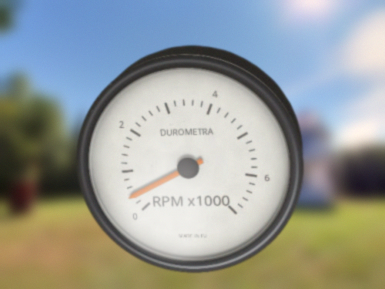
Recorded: 400 rpm
